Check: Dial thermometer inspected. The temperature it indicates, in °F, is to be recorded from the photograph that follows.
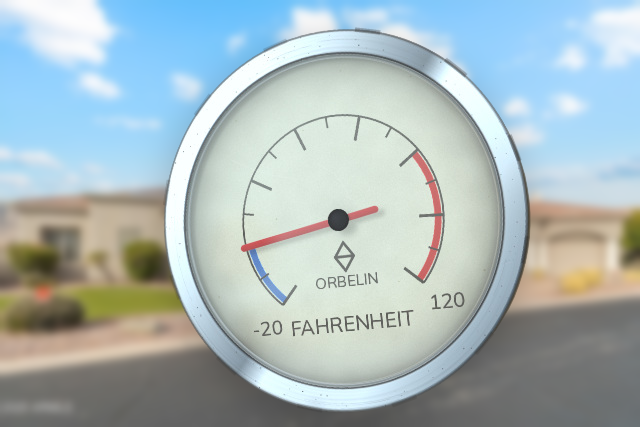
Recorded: 0 °F
